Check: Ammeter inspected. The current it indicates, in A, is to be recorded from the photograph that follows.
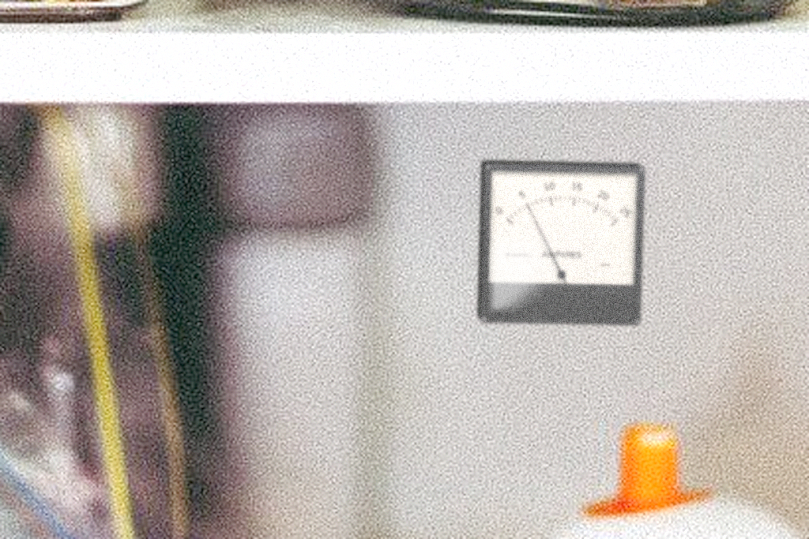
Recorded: 5 A
